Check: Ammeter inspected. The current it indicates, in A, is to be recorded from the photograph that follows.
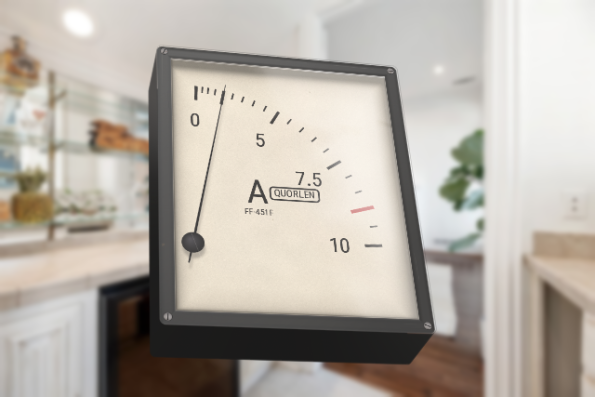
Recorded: 2.5 A
